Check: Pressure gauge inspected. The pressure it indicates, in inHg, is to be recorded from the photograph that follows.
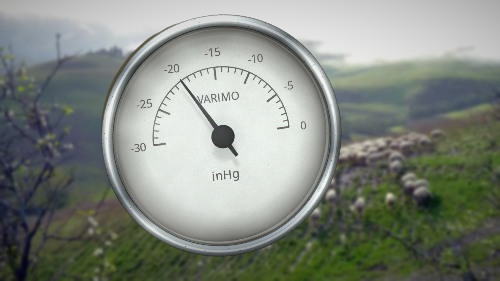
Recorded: -20 inHg
